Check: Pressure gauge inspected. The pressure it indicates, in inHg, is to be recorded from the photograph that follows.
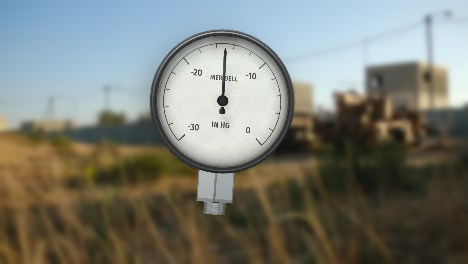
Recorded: -15 inHg
